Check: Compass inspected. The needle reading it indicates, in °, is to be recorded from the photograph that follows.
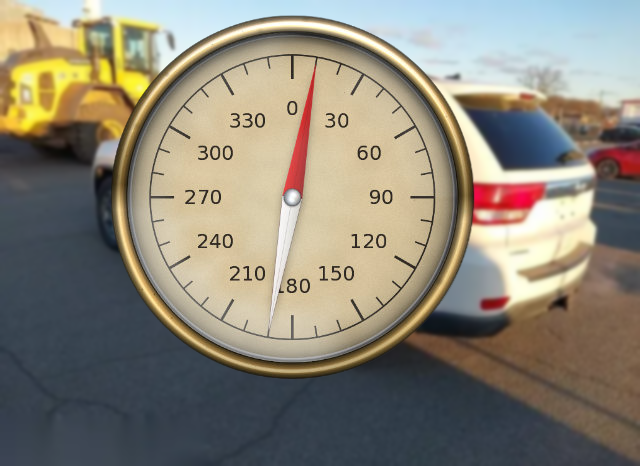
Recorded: 10 °
